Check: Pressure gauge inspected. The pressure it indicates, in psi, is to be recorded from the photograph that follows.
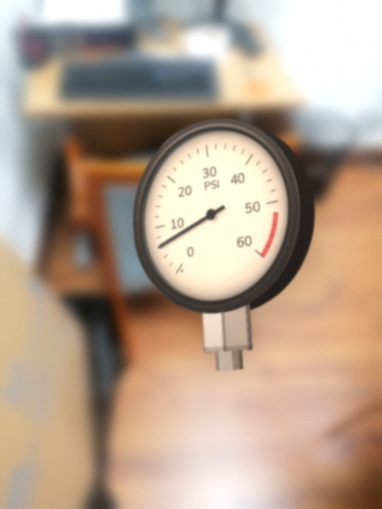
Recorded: 6 psi
